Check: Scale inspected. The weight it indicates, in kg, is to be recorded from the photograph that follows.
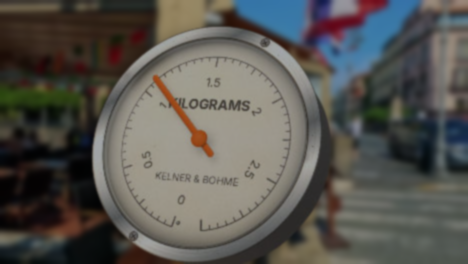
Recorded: 1.1 kg
